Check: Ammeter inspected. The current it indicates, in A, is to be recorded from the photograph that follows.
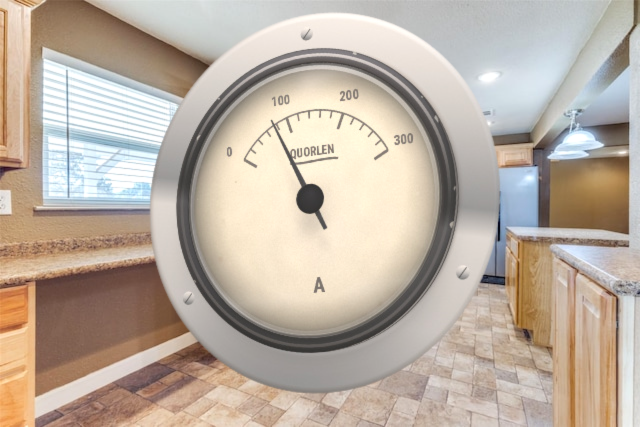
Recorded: 80 A
